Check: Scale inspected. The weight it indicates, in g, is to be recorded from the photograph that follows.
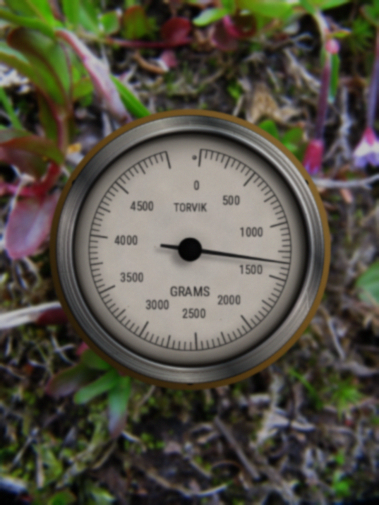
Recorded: 1350 g
